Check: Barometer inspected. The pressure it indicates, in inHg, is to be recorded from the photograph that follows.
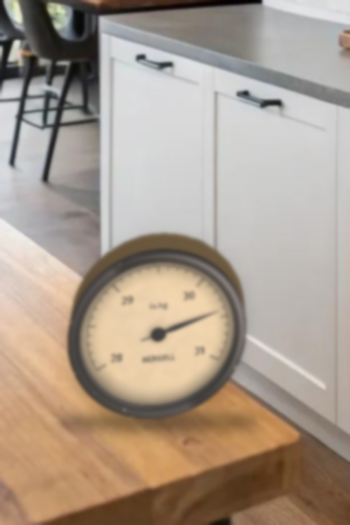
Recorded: 30.4 inHg
